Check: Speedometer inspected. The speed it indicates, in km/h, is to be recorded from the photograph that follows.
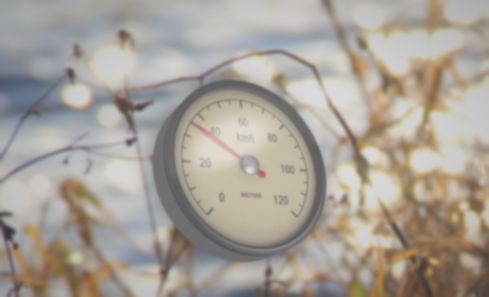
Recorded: 35 km/h
